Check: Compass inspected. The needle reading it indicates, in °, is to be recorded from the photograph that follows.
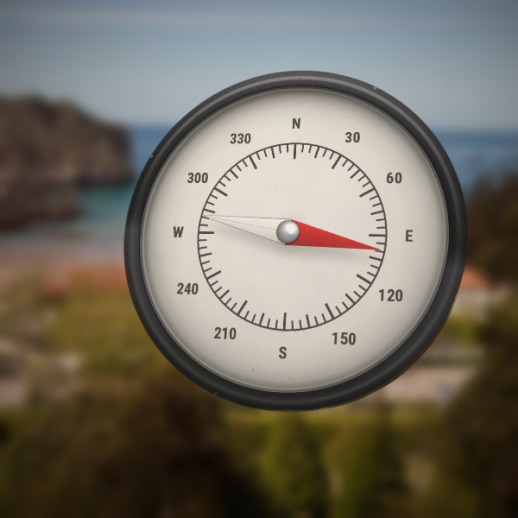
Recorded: 100 °
